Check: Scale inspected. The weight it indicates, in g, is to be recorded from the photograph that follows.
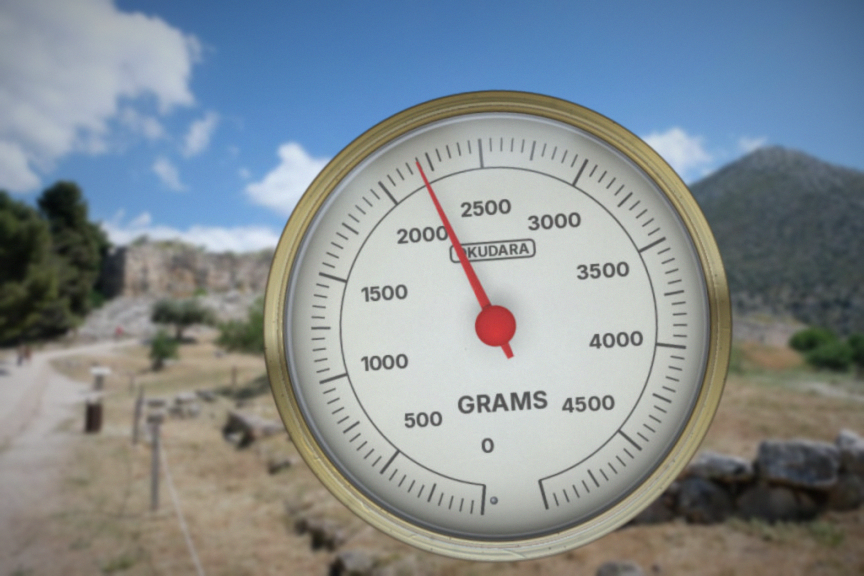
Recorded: 2200 g
